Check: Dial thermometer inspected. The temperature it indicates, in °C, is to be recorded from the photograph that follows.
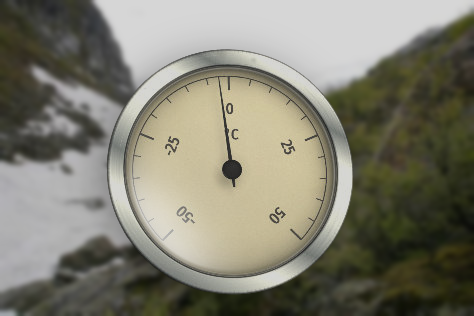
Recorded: -2.5 °C
